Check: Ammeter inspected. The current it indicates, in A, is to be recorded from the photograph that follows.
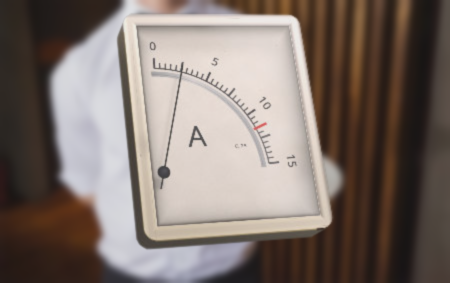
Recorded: 2.5 A
